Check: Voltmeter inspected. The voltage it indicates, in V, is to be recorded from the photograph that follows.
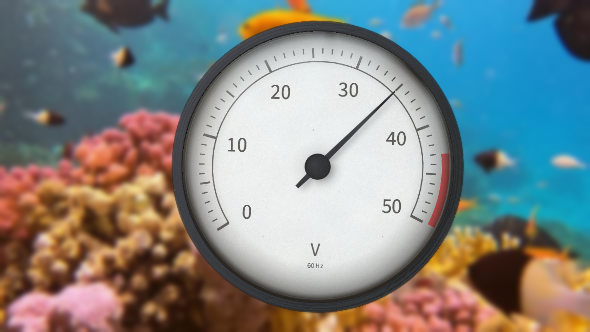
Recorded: 35 V
